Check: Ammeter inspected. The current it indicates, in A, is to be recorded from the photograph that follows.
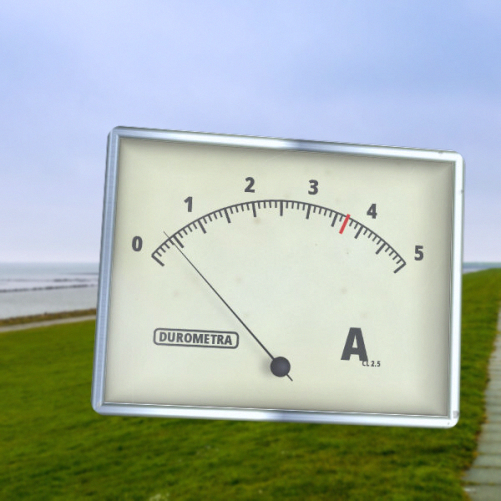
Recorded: 0.4 A
